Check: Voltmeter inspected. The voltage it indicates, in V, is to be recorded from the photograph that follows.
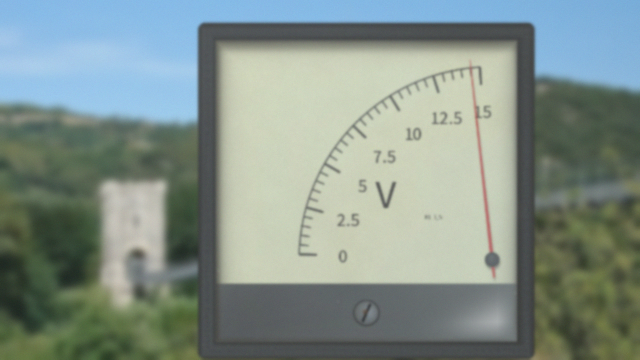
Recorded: 14.5 V
